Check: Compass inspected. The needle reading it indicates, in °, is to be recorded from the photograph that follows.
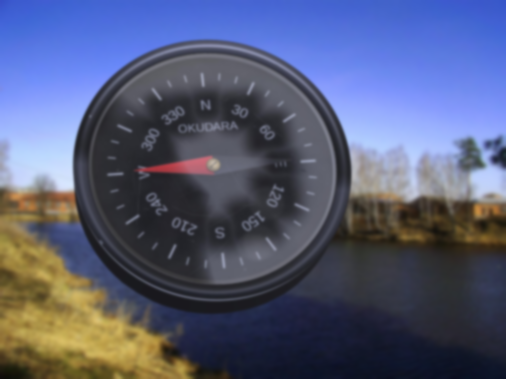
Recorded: 270 °
